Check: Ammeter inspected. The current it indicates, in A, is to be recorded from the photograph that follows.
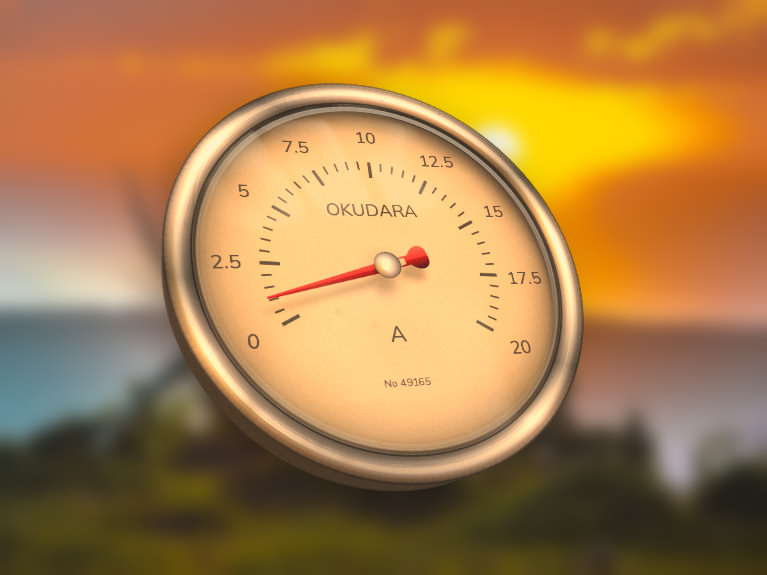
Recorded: 1 A
